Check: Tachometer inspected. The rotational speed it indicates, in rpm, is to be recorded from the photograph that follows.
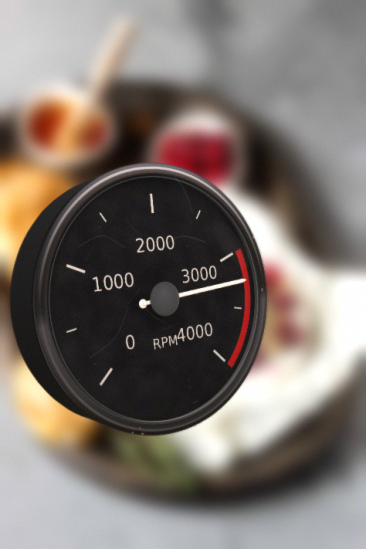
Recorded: 3250 rpm
